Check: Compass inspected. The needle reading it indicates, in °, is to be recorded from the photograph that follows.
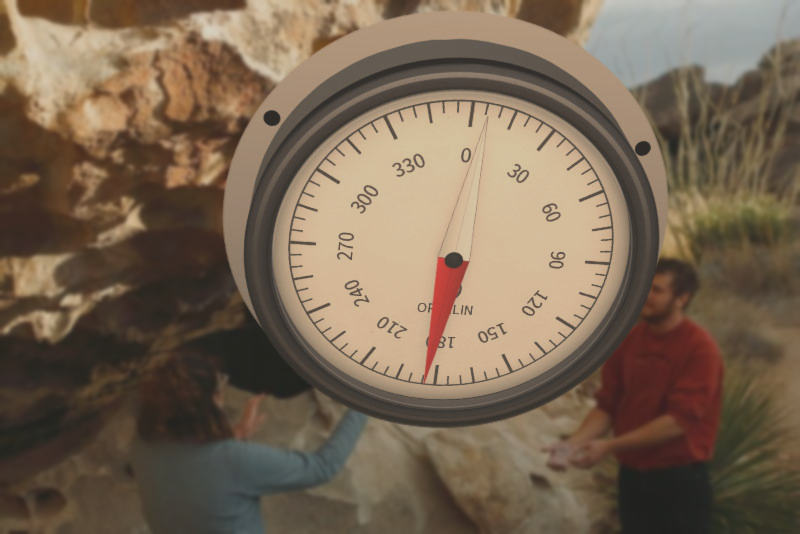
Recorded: 185 °
